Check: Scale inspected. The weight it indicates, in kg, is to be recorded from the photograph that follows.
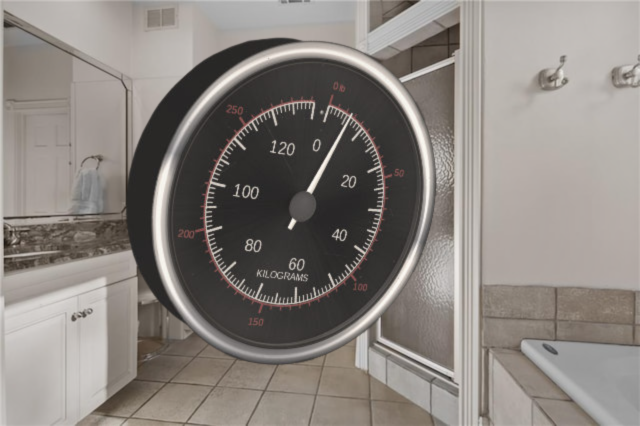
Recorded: 5 kg
